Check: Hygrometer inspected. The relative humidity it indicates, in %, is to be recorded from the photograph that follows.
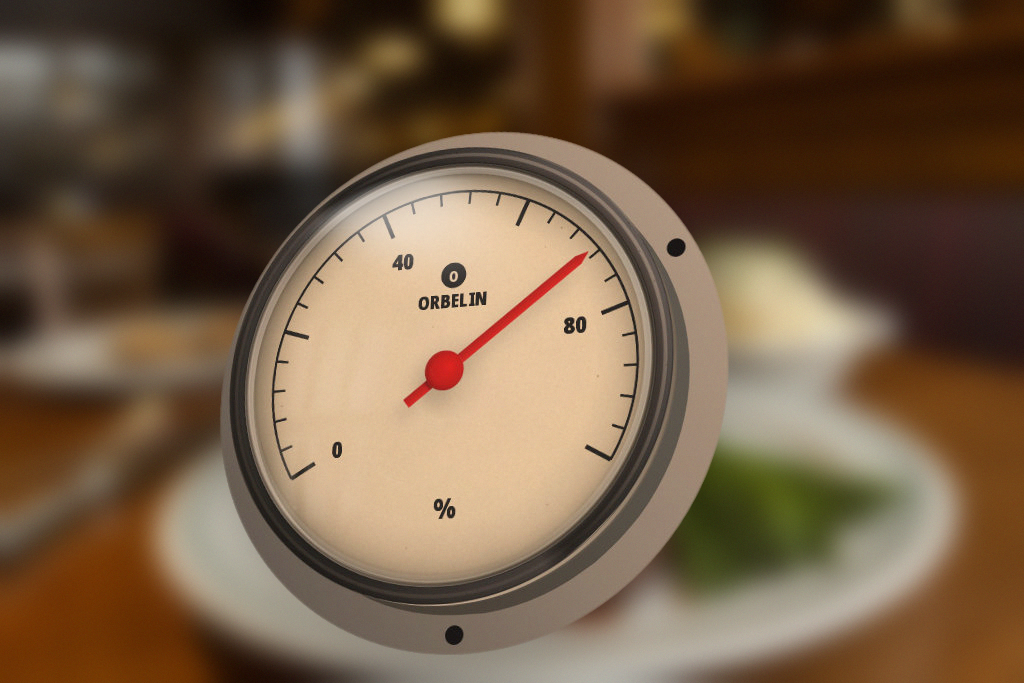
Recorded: 72 %
